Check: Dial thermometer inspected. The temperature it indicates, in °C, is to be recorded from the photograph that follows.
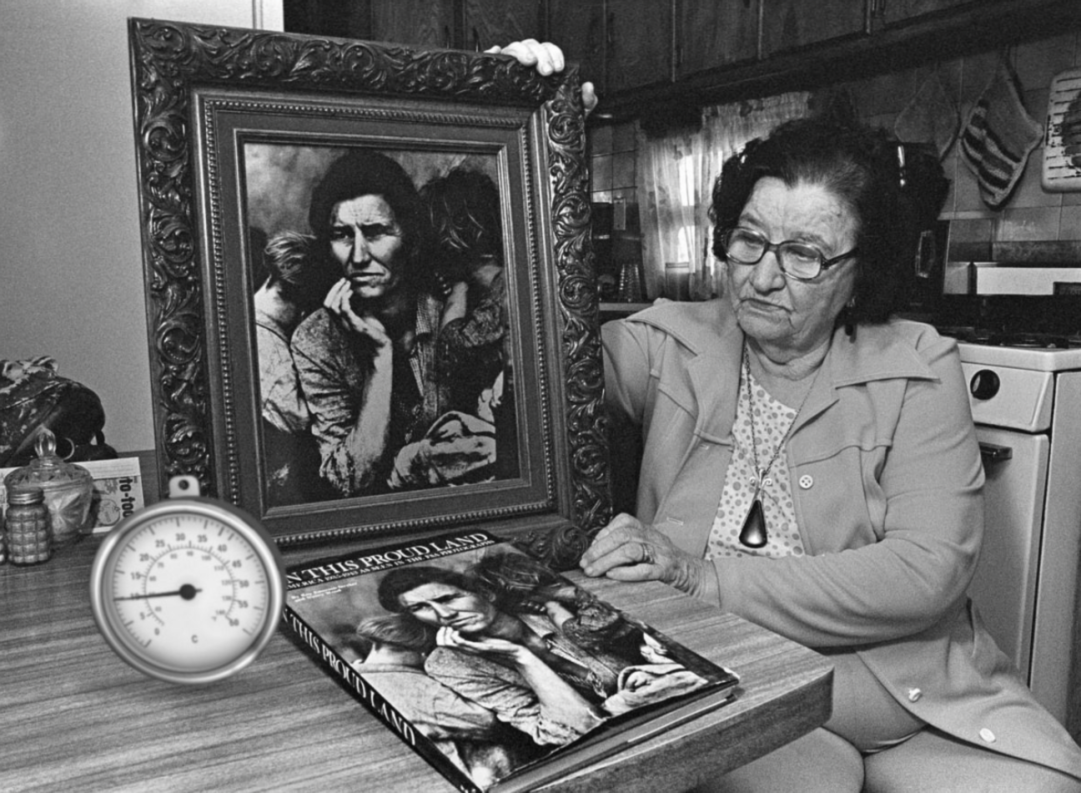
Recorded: 10 °C
